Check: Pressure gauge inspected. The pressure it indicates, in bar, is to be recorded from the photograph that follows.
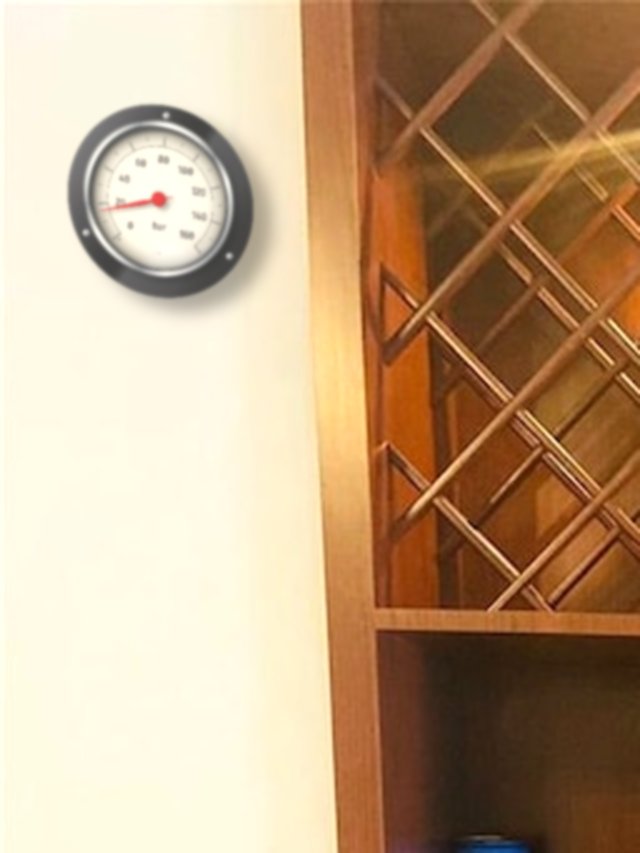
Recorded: 15 bar
